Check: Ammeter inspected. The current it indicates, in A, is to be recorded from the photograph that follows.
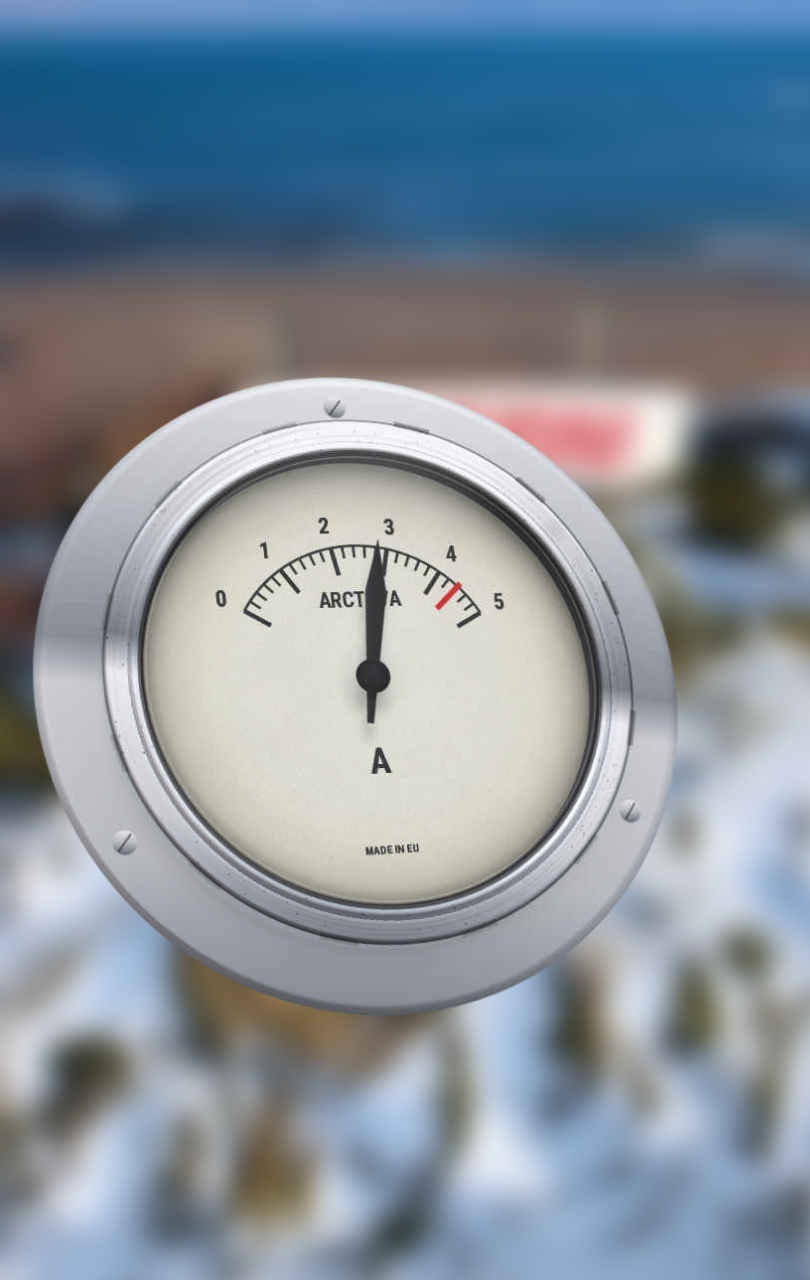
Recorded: 2.8 A
